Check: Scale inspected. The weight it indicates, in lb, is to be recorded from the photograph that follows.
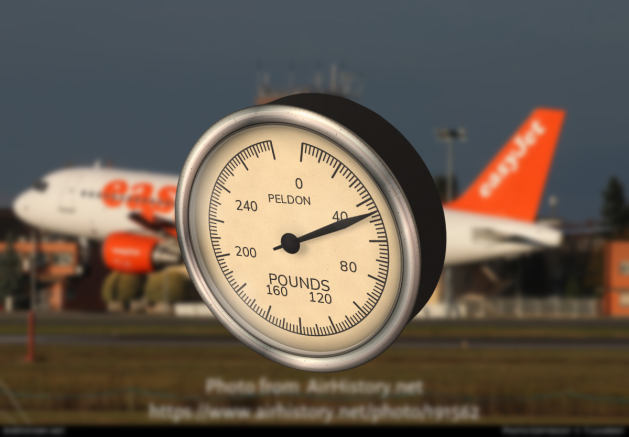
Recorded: 46 lb
